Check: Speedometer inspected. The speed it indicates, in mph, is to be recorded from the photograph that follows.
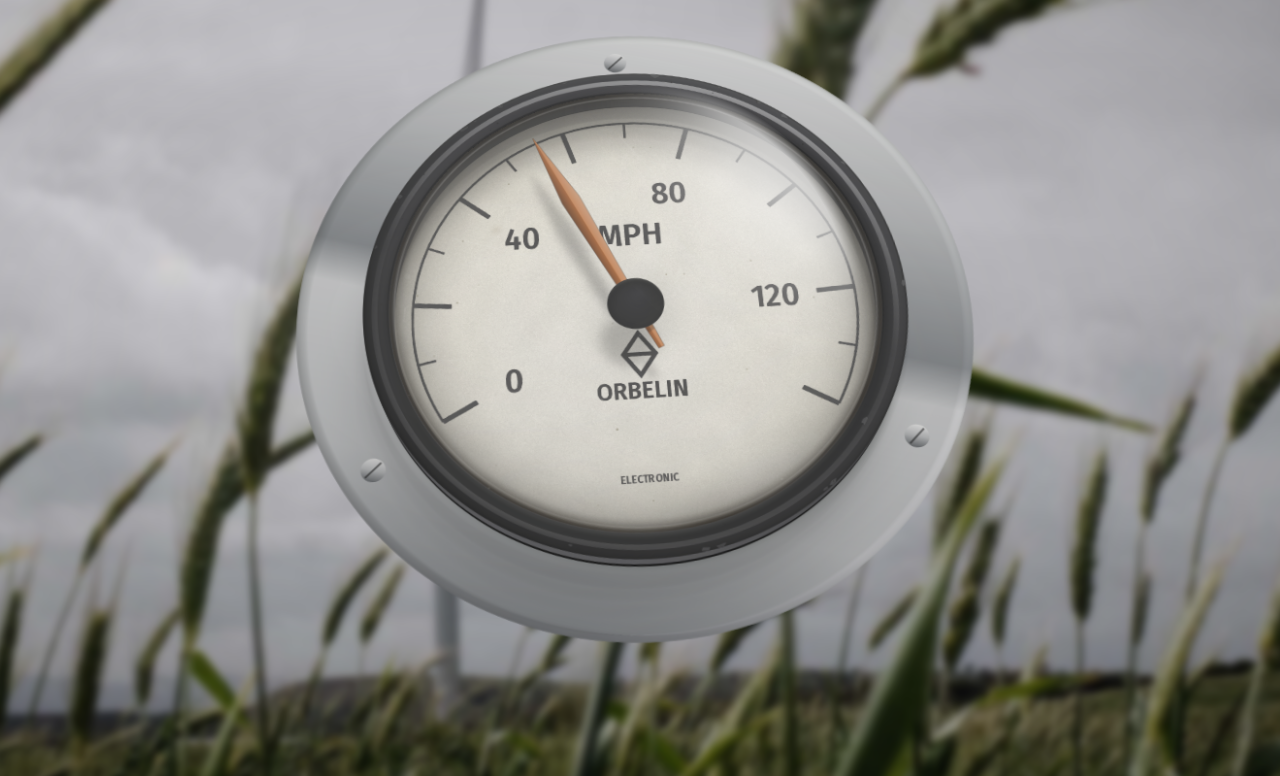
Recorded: 55 mph
